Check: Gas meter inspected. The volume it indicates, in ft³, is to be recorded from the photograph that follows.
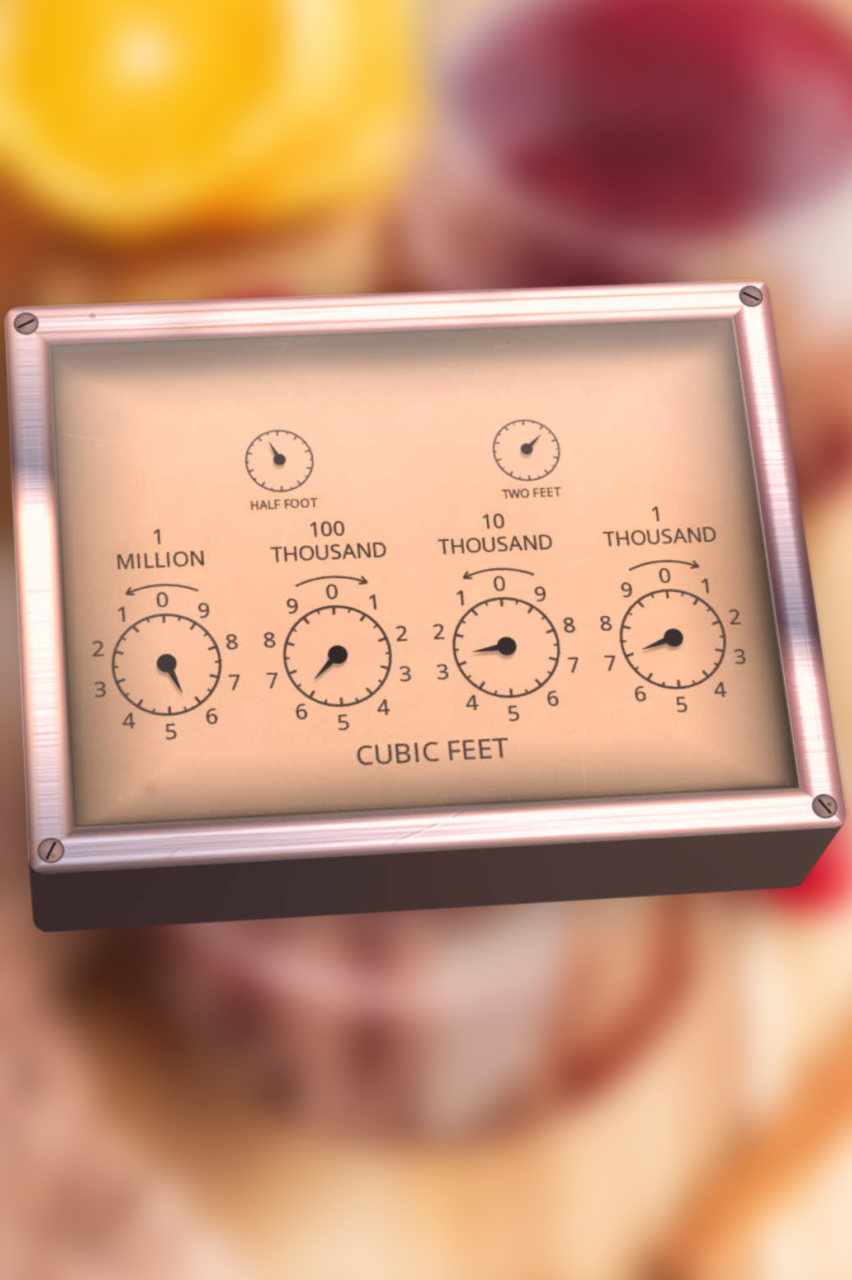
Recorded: 562700 ft³
